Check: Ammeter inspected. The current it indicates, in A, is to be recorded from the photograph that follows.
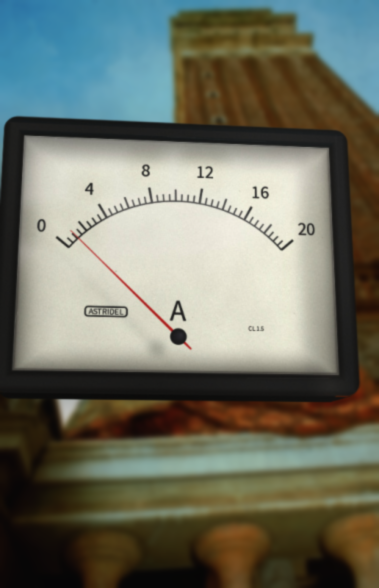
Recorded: 1 A
